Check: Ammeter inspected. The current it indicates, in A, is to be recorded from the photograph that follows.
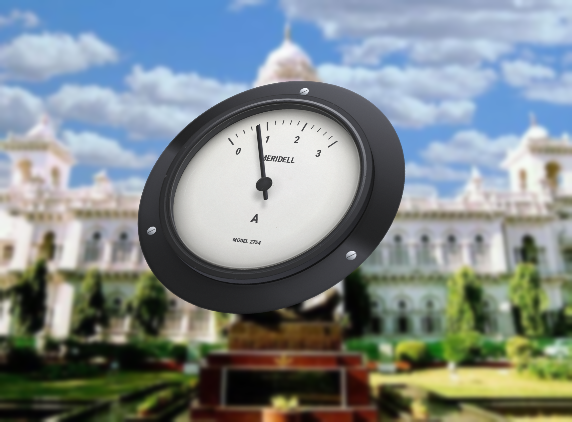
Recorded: 0.8 A
